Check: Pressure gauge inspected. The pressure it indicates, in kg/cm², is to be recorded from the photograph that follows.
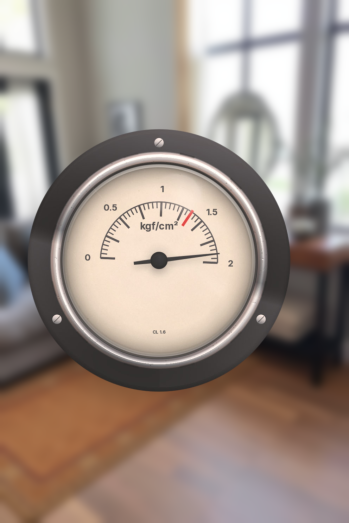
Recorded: 1.9 kg/cm²
